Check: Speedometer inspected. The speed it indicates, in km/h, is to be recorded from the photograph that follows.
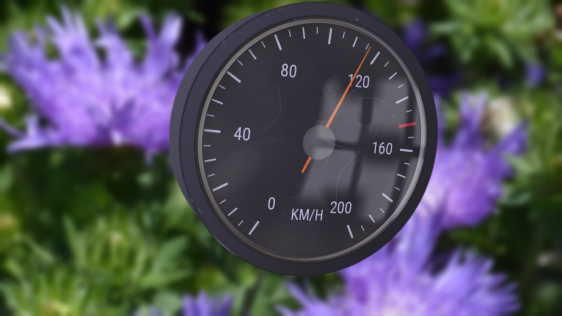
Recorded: 115 km/h
